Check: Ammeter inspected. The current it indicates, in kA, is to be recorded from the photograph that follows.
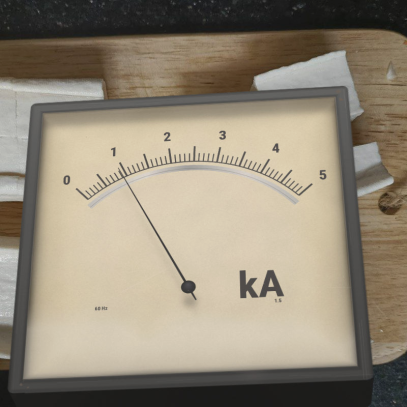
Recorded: 0.9 kA
